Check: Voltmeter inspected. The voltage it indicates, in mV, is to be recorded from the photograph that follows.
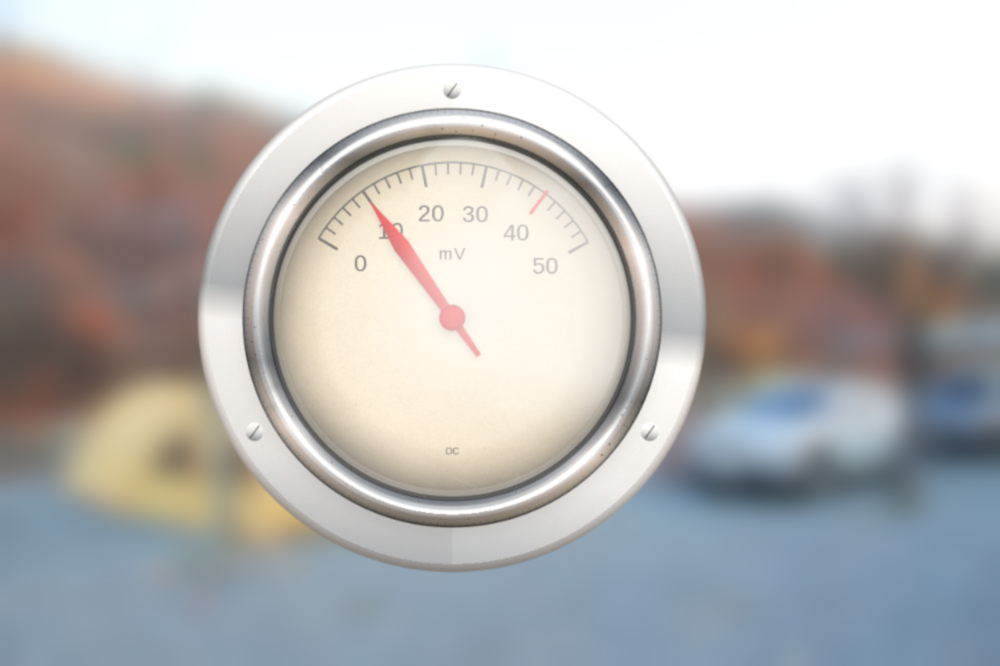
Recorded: 10 mV
